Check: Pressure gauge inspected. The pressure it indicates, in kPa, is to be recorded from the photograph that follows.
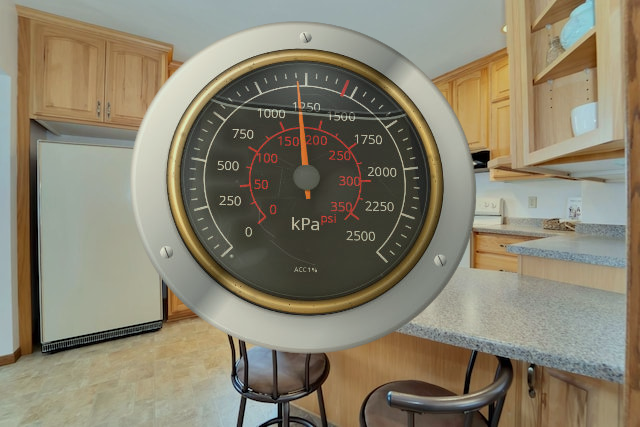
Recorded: 1200 kPa
